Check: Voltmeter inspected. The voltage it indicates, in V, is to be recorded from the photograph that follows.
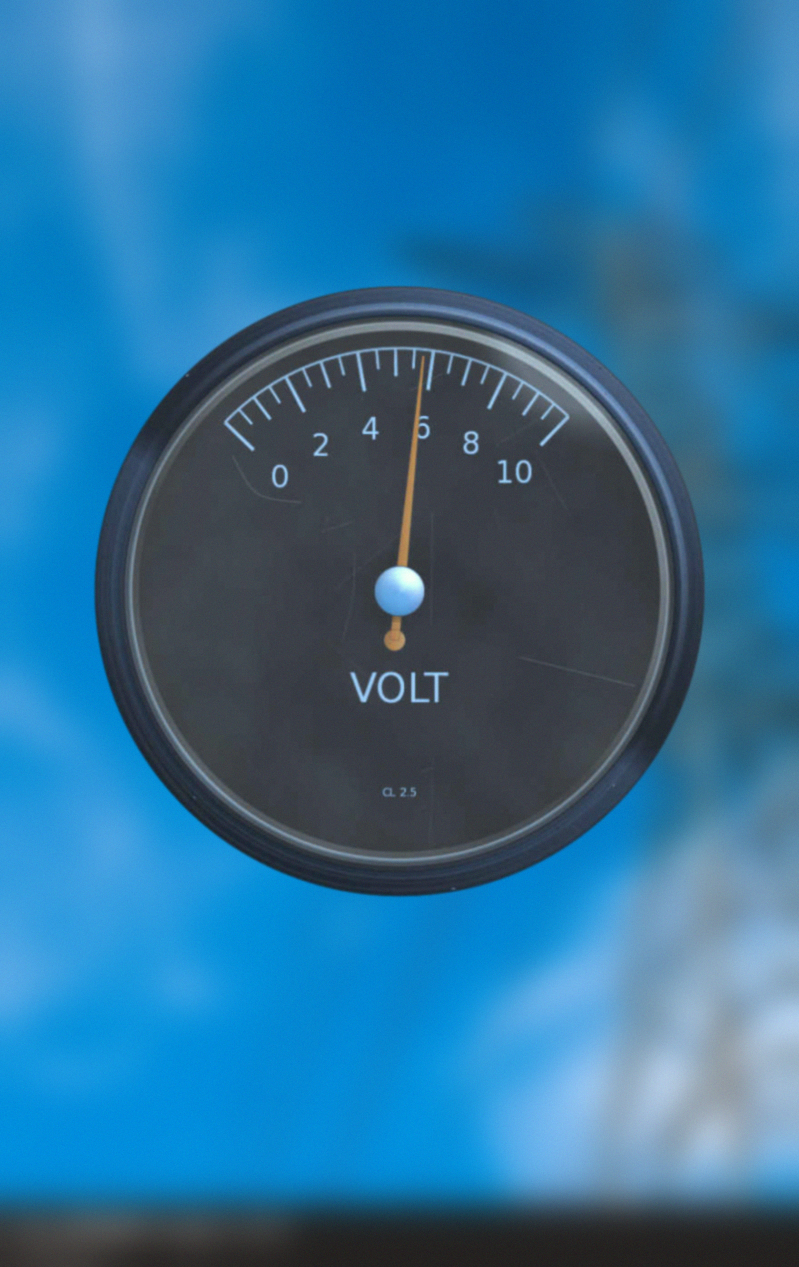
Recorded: 5.75 V
